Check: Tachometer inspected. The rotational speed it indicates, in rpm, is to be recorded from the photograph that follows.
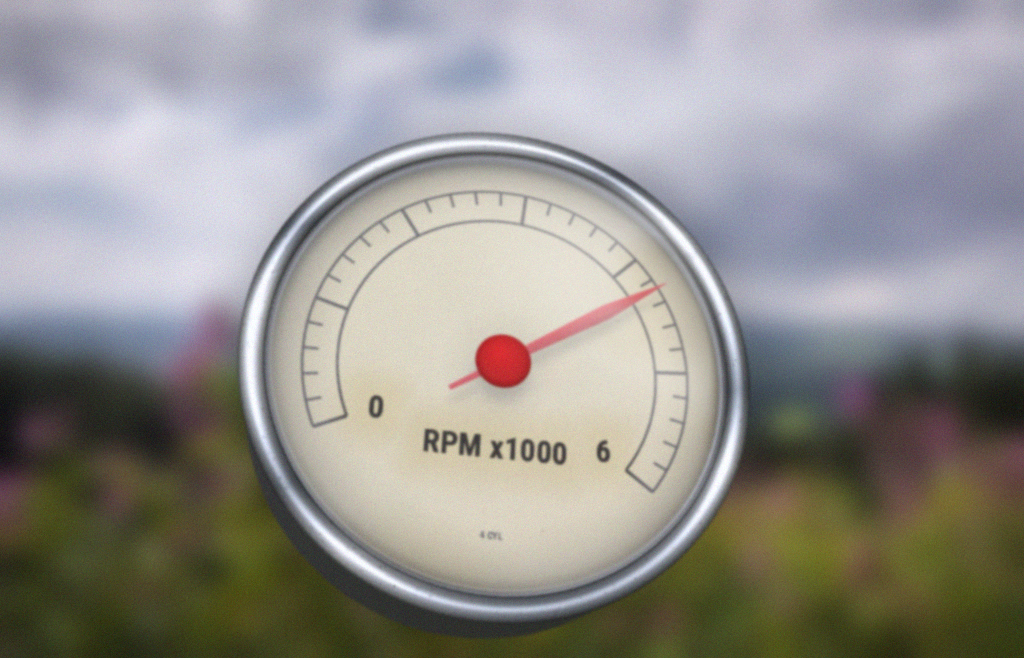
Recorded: 4300 rpm
